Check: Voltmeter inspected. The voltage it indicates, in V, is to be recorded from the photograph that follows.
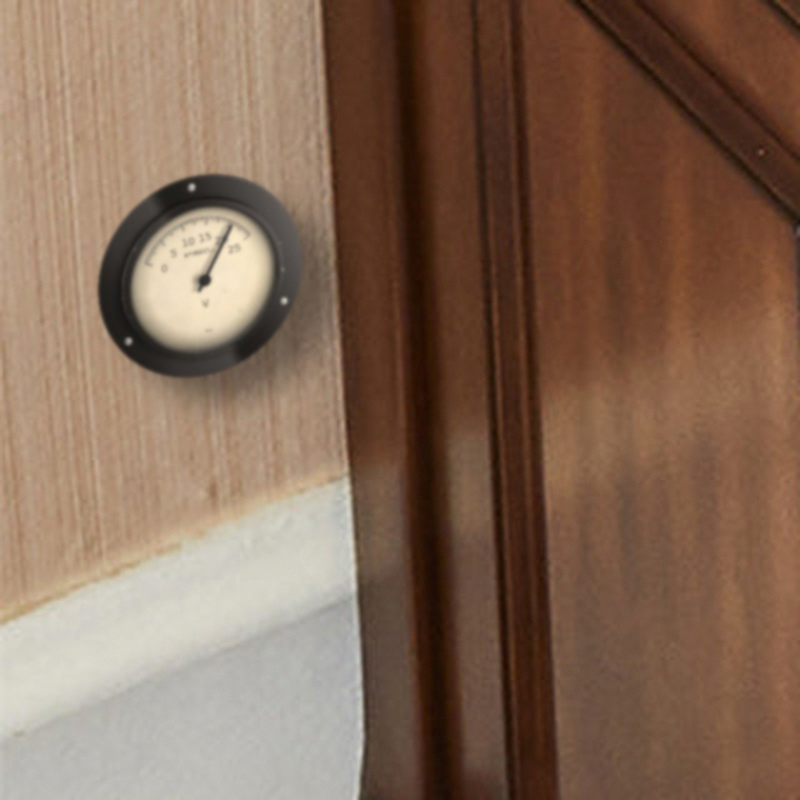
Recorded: 20 V
